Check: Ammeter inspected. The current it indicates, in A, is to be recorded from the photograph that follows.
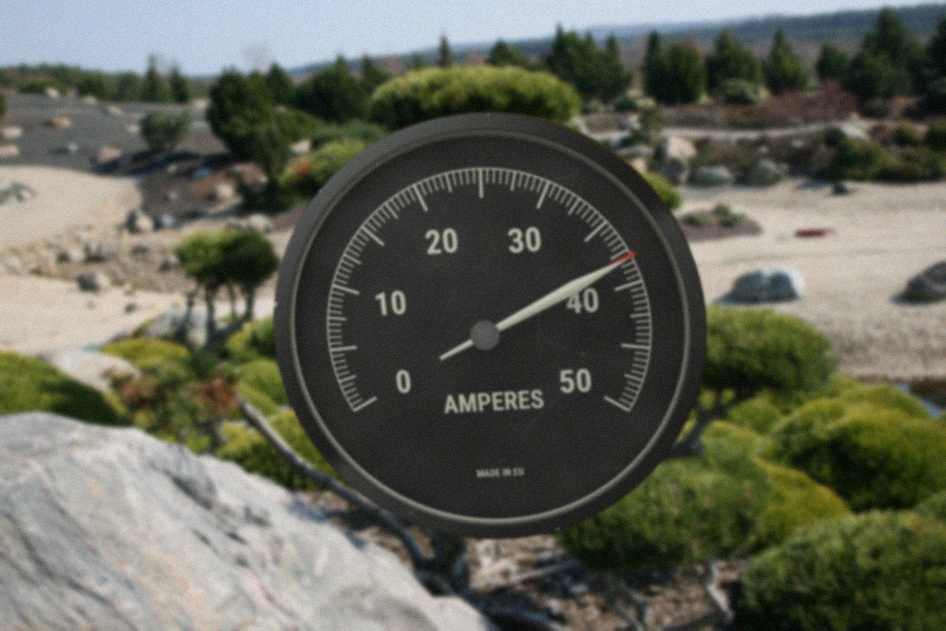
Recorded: 38 A
